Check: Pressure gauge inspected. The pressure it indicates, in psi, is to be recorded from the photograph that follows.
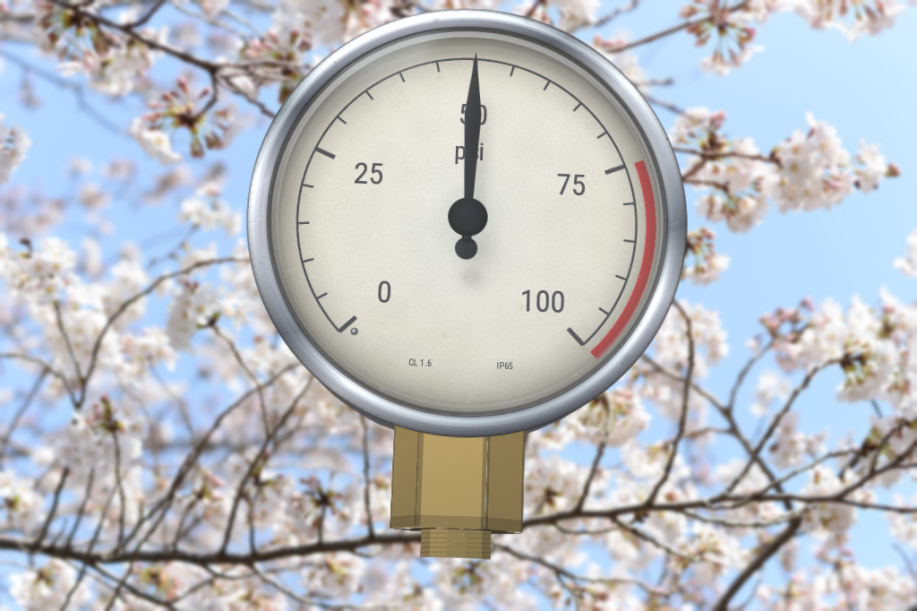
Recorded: 50 psi
